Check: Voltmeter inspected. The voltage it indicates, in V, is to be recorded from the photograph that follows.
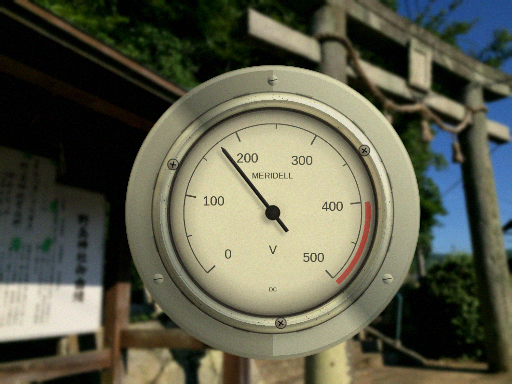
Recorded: 175 V
